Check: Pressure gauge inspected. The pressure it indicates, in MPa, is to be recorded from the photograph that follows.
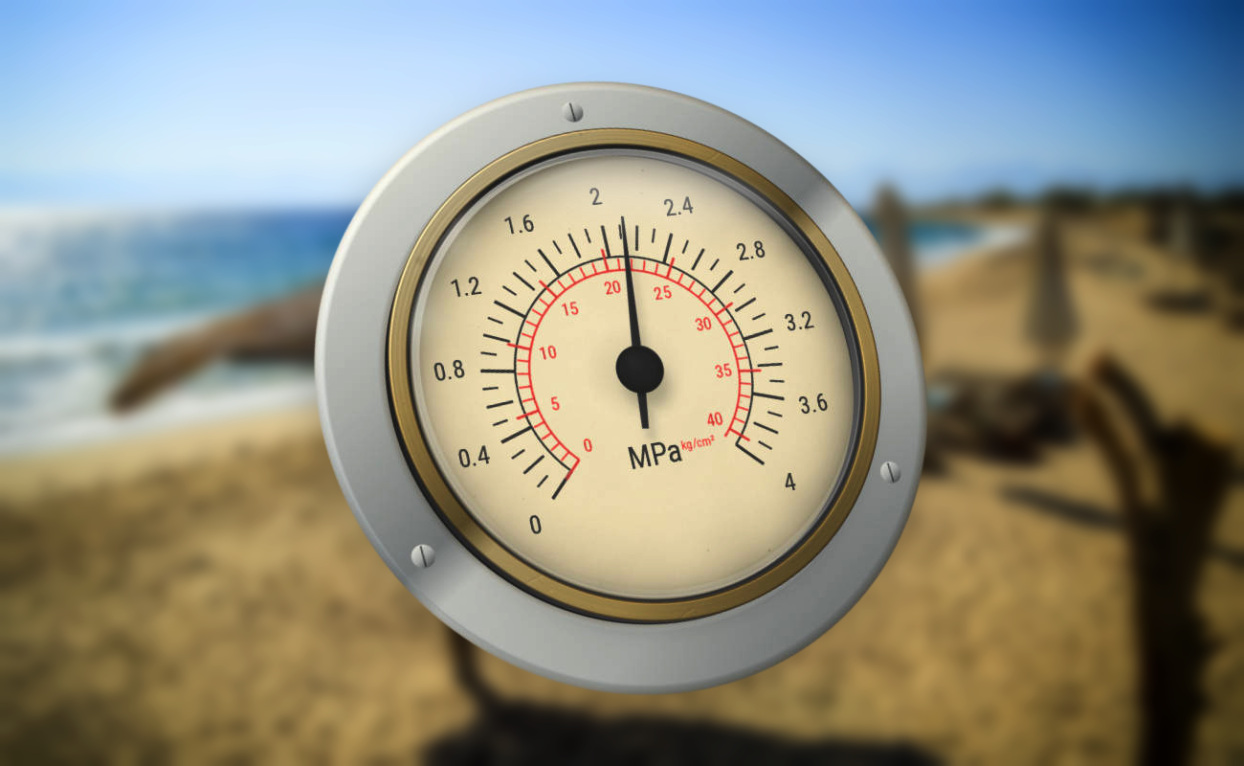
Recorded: 2.1 MPa
